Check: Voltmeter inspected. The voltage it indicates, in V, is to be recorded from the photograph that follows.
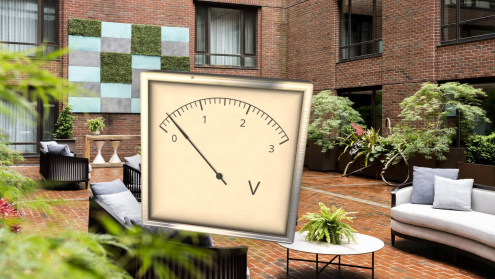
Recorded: 0.3 V
